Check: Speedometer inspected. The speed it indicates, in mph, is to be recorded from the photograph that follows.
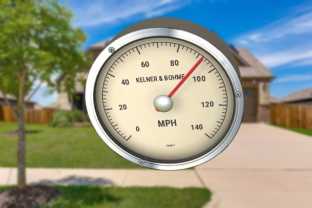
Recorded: 92 mph
